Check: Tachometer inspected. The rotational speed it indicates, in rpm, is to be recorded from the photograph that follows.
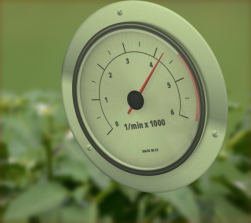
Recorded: 4250 rpm
